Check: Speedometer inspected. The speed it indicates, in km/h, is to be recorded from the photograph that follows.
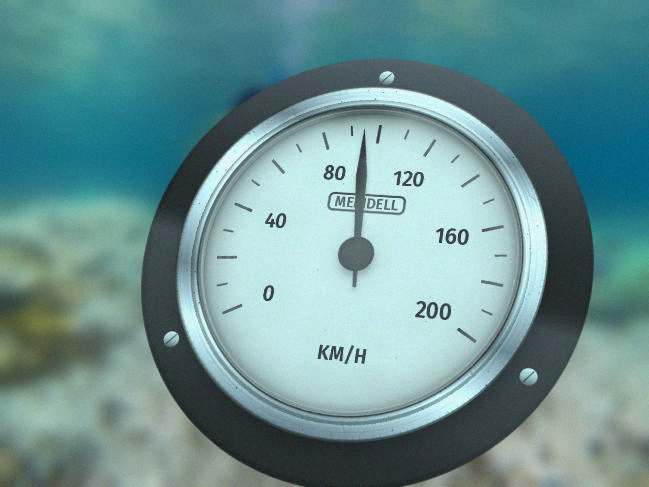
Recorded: 95 km/h
